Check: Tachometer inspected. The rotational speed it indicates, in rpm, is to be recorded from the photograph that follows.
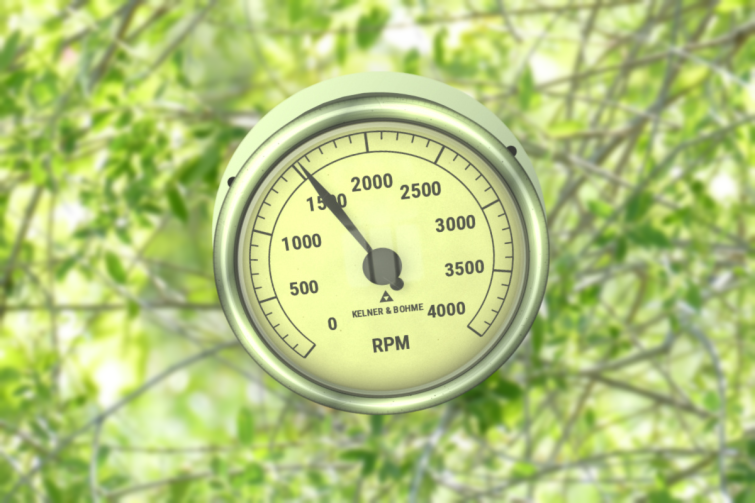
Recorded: 1550 rpm
